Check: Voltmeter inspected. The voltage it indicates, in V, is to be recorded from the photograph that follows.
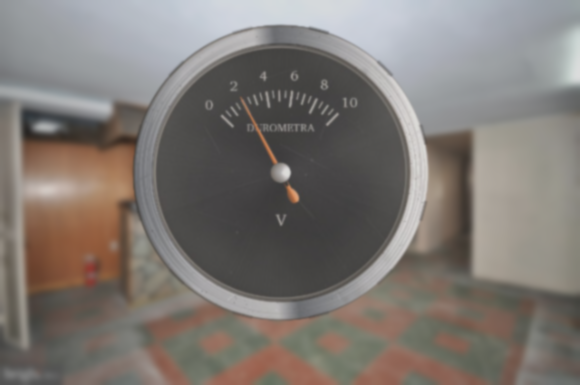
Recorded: 2 V
